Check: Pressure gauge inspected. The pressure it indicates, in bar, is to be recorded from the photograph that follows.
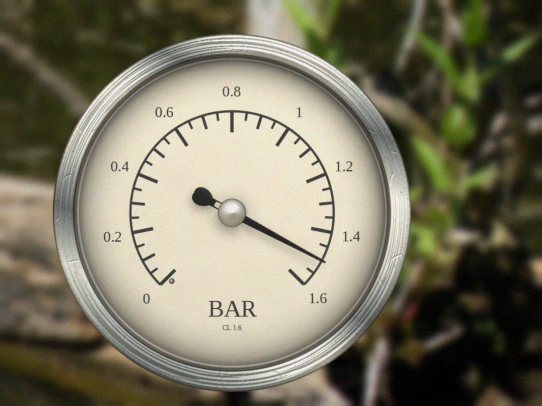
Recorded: 1.5 bar
